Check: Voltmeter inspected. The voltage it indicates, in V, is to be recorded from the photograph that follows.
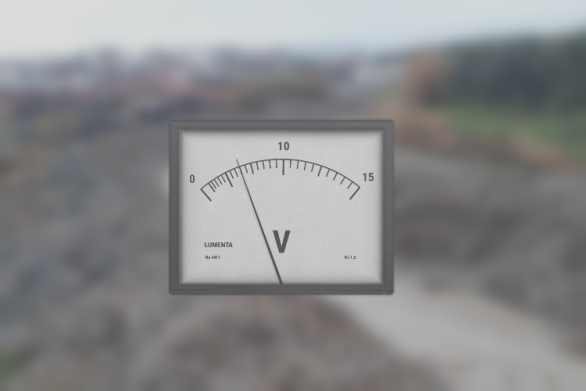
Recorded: 6.5 V
